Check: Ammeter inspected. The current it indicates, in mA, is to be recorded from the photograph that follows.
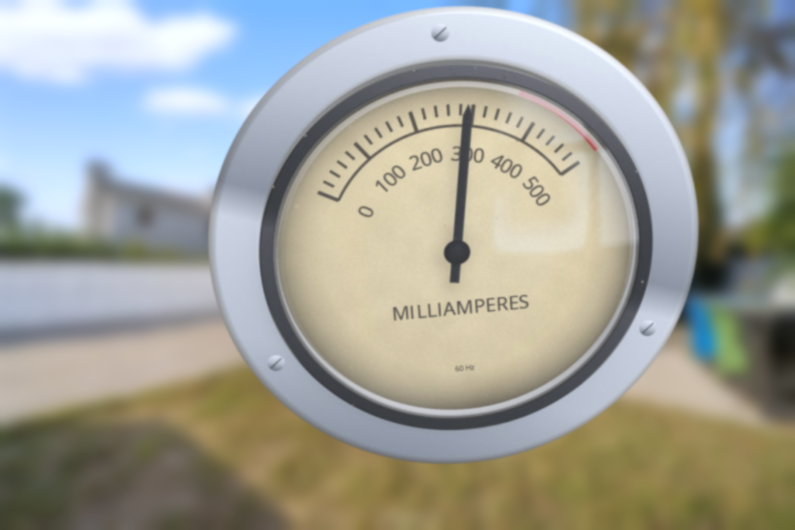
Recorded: 290 mA
